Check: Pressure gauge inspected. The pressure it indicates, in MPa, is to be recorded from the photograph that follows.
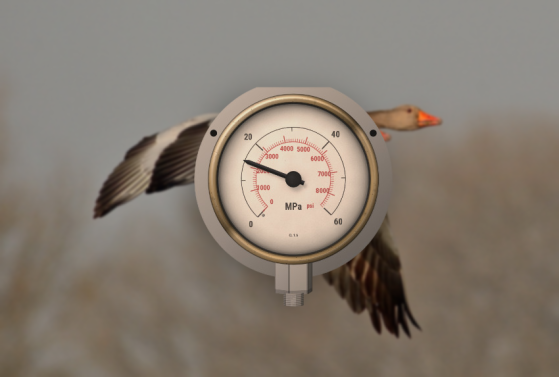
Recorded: 15 MPa
